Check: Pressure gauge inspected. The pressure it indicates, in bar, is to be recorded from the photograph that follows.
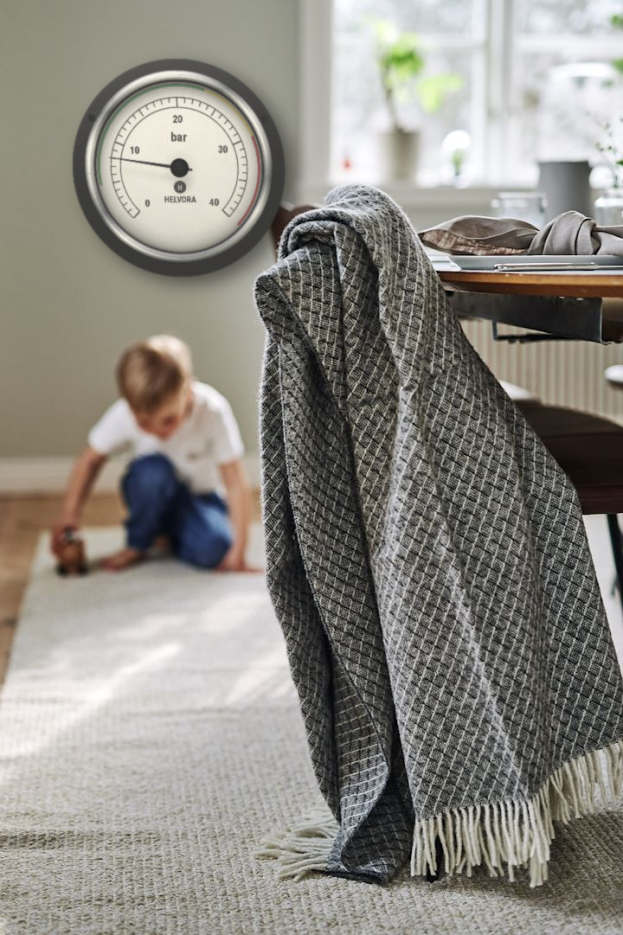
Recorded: 8 bar
